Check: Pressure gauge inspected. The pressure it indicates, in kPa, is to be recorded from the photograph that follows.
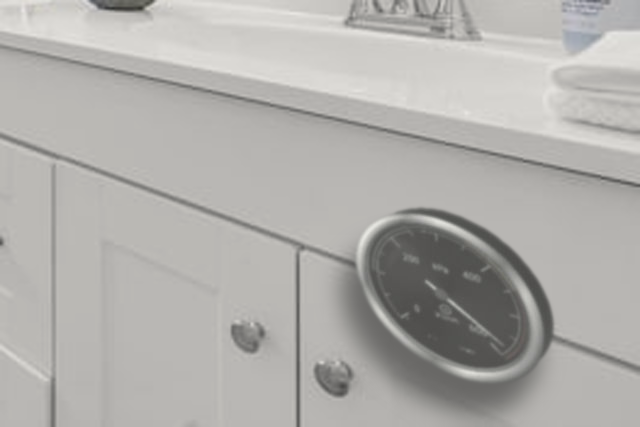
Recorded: 575 kPa
